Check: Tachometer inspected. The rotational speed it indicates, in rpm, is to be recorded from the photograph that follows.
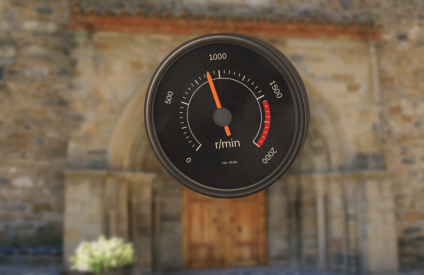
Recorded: 900 rpm
